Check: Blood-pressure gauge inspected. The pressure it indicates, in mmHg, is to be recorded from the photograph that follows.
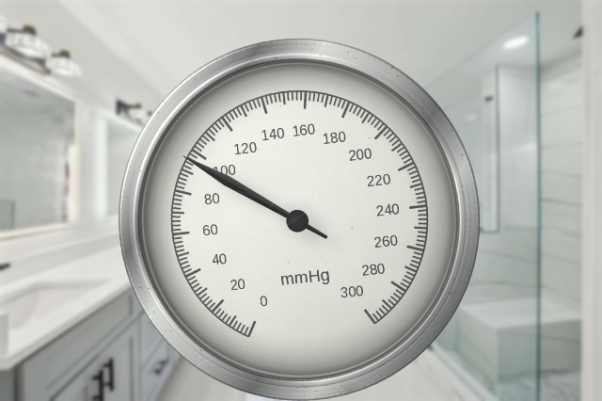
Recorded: 96 mmHg
